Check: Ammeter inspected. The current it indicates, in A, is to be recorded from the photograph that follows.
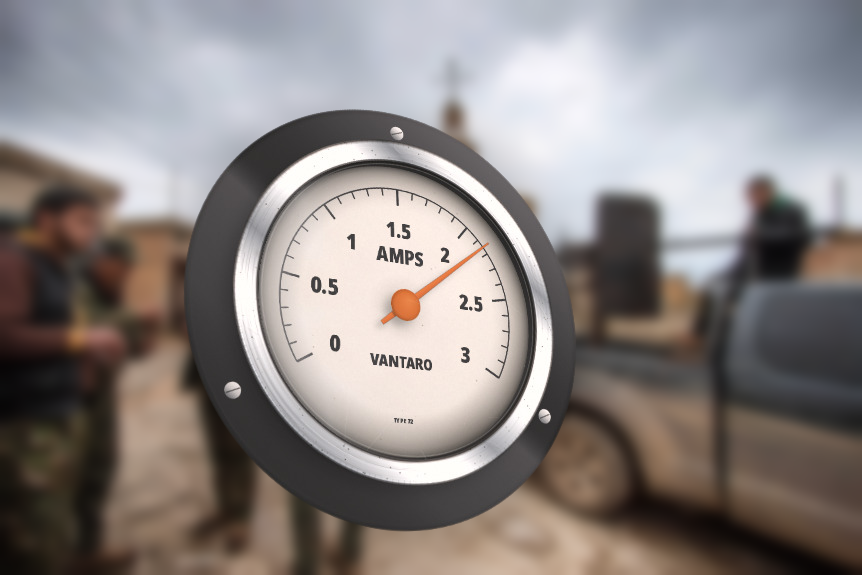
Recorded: 2.15 A
